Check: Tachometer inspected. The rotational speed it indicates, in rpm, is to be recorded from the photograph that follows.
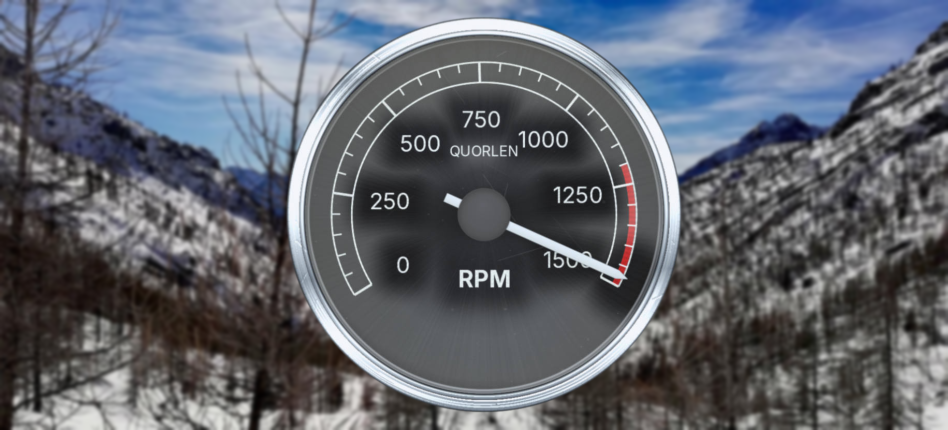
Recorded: 1475 rpm
